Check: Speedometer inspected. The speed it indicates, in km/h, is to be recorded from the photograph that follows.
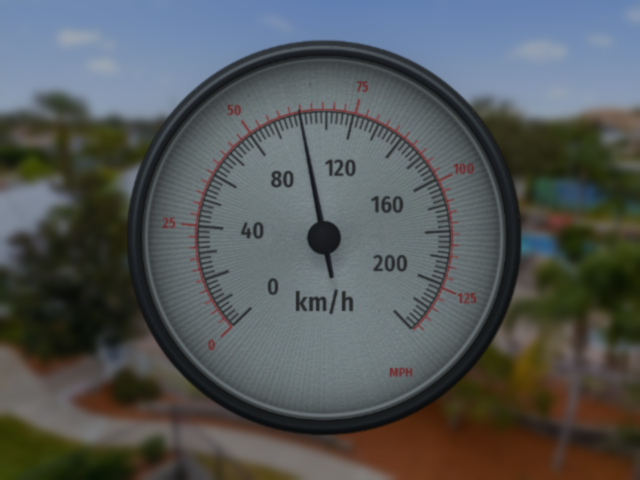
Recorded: 100 km/h
